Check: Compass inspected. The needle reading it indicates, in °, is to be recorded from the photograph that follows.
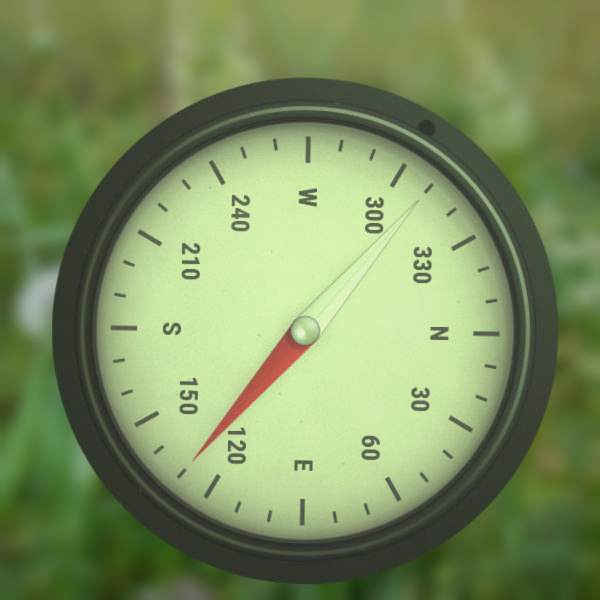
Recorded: 130 °
